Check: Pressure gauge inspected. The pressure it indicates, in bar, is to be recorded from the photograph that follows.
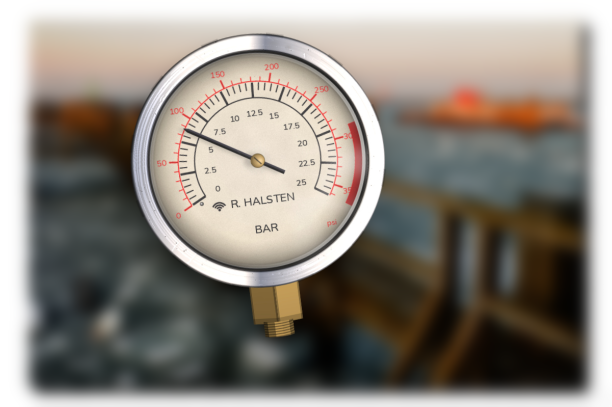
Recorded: 6 bar
